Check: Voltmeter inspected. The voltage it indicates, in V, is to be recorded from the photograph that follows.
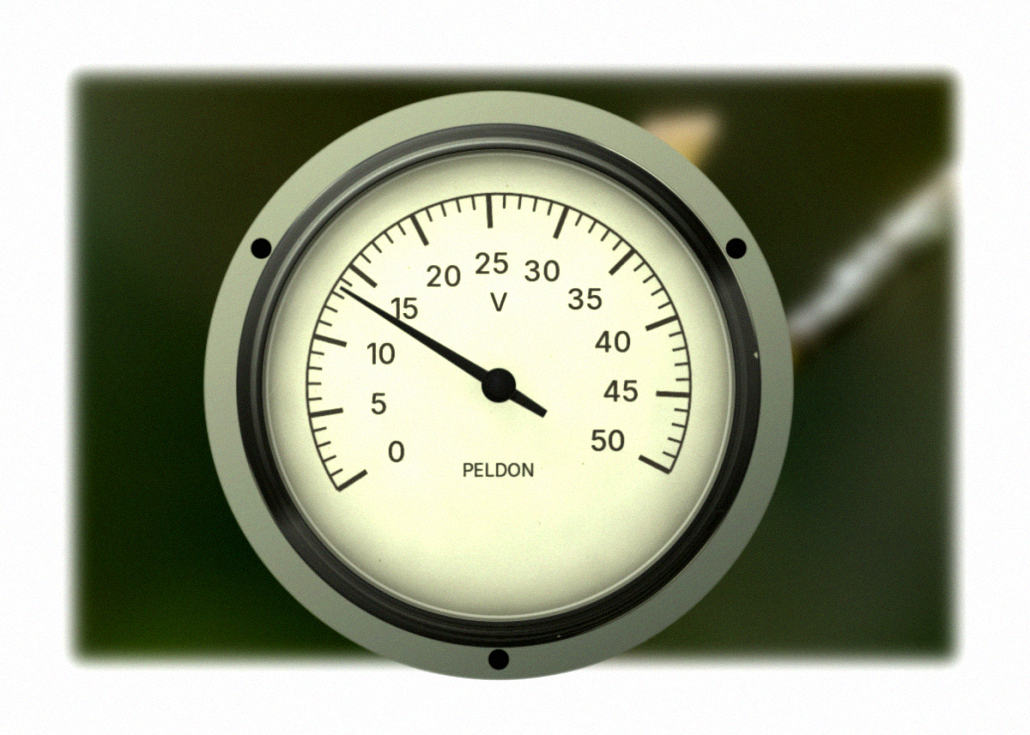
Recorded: 13.5 V
